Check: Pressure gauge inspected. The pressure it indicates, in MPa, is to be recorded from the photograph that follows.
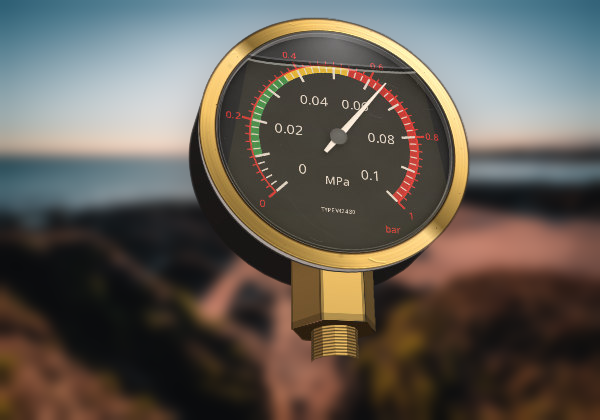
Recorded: 0.064 MPa
